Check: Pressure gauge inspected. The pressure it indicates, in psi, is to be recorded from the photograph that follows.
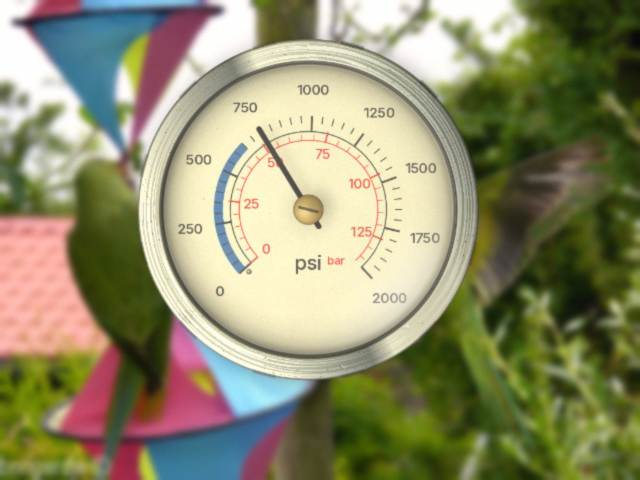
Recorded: 750 psi
